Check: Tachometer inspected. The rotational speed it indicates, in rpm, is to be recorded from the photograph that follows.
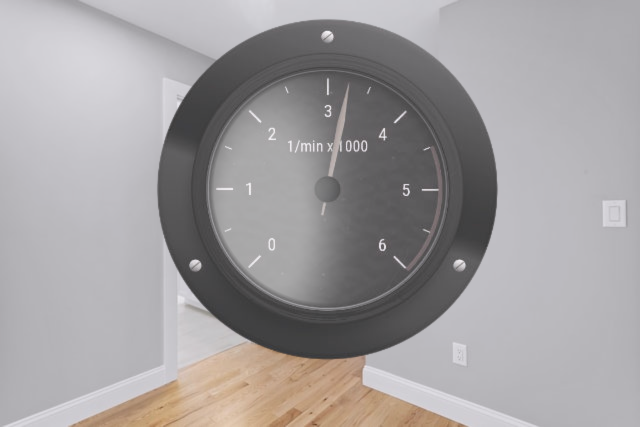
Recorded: 3250 rpm
